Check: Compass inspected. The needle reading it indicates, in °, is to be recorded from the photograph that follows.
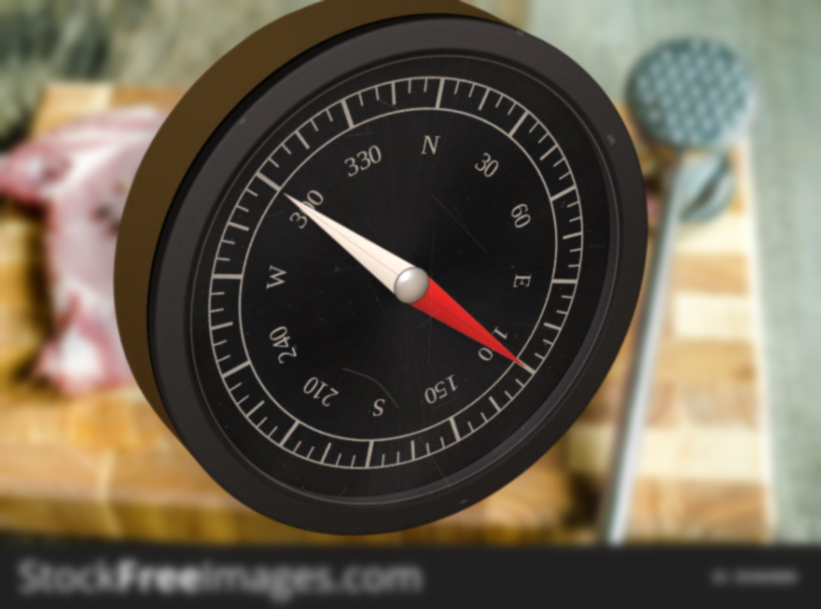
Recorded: 120 °
